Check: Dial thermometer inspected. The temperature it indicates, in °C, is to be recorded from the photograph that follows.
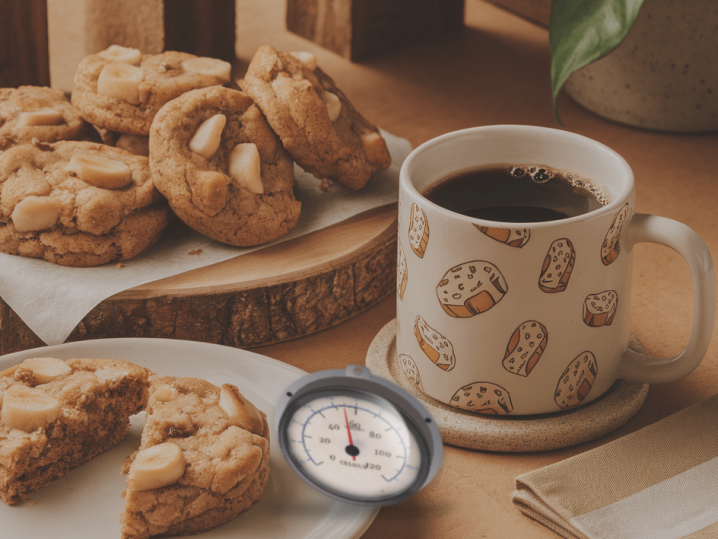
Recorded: 55 °C
